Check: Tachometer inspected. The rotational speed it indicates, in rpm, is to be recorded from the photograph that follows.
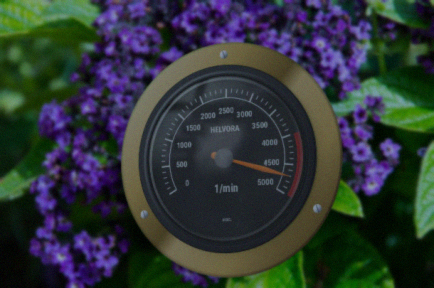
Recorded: 4700 rpm
